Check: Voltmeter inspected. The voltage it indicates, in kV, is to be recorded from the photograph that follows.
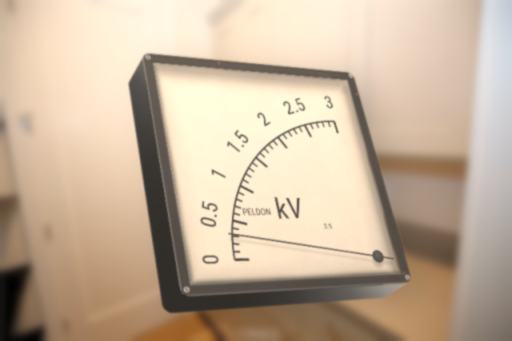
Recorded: 0.3 kV
